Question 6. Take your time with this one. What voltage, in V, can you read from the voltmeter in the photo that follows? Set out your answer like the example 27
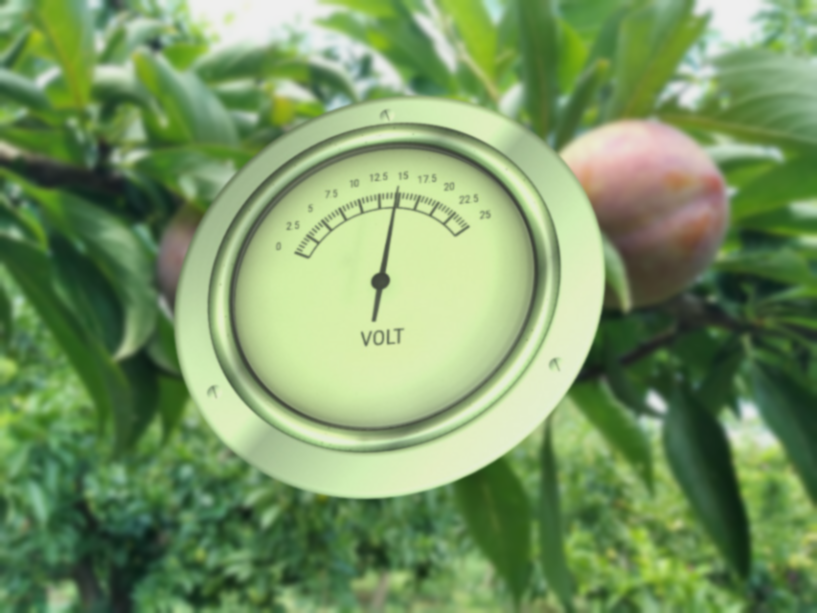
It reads 15
